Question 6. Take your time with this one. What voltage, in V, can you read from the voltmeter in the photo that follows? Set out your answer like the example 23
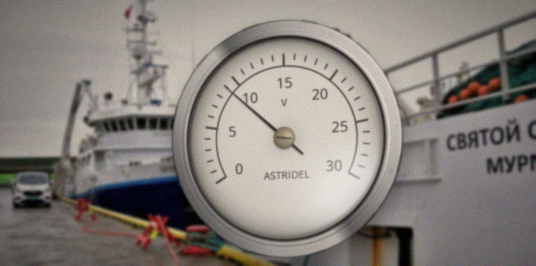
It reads 9
